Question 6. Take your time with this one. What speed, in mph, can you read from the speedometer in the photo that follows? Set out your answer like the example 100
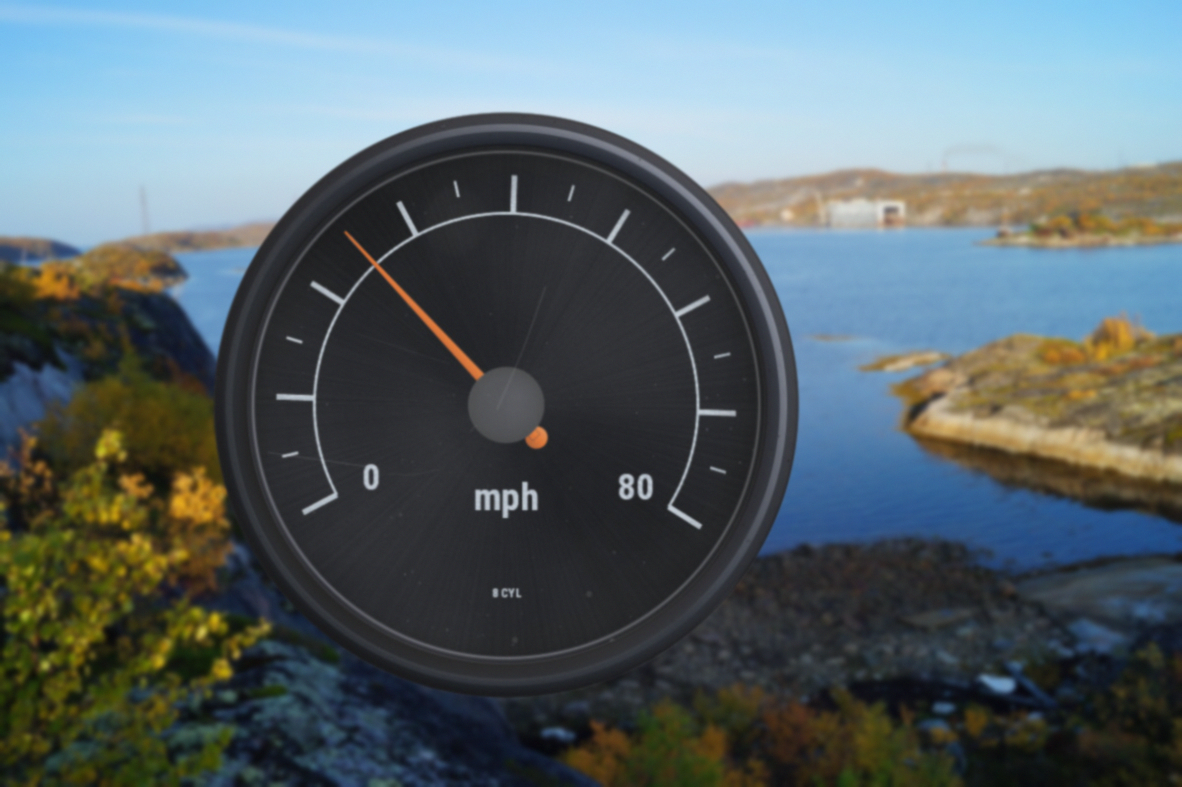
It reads 25
